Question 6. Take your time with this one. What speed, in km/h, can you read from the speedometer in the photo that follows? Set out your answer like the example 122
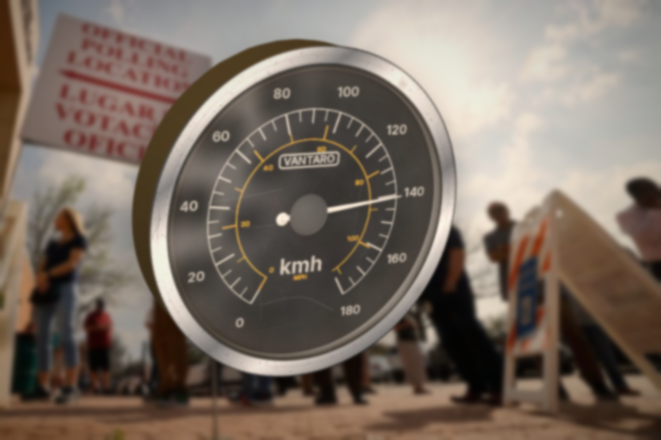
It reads 140
